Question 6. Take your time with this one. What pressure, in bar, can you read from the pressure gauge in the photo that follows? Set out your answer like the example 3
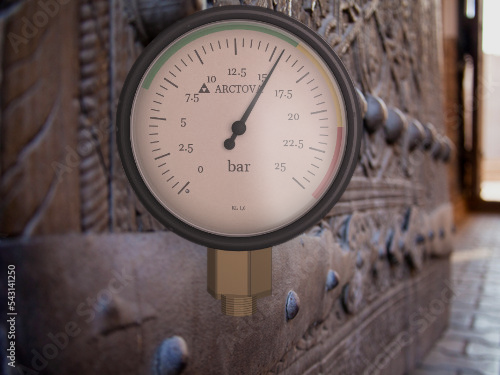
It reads 15.5
